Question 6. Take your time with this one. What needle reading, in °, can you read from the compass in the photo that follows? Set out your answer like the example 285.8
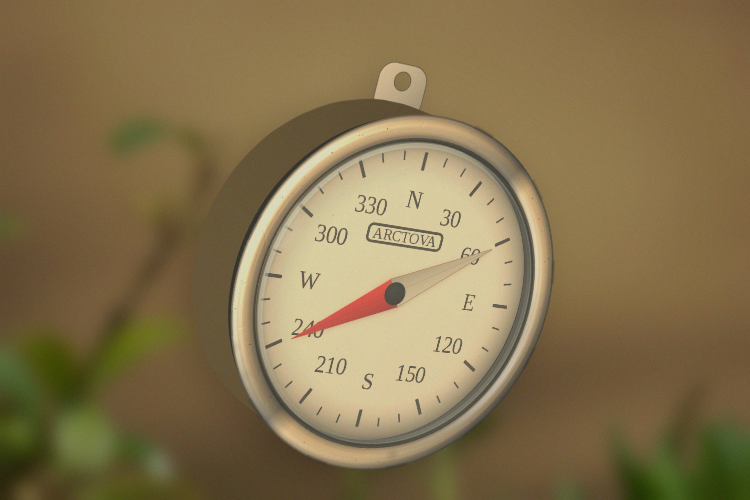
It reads 240
